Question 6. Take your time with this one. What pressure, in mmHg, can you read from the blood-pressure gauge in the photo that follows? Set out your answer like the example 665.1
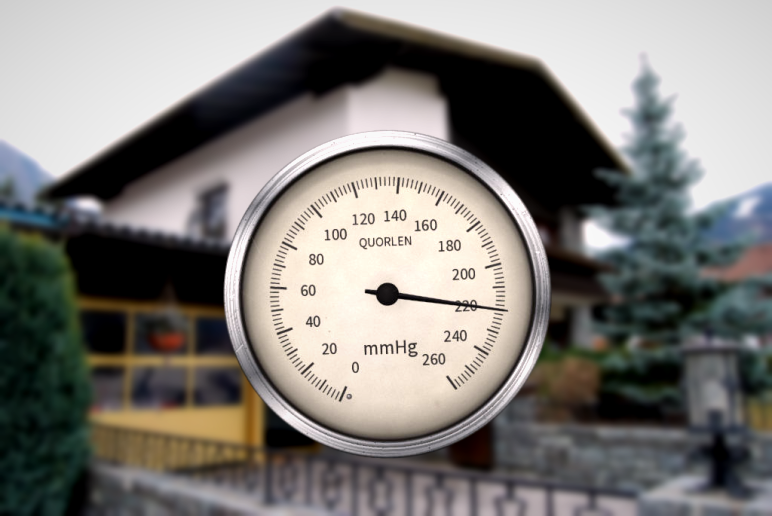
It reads 220
